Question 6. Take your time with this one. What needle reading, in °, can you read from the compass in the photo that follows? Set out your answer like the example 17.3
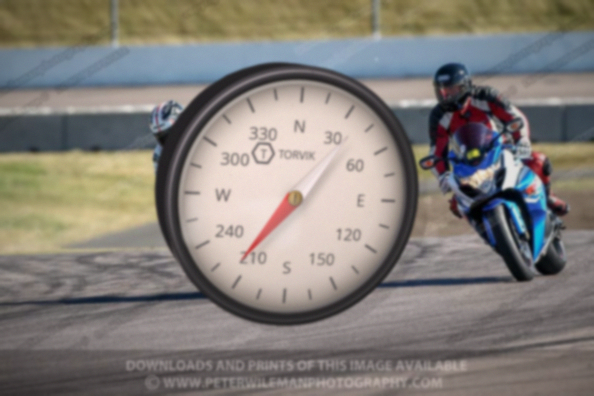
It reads 217.5
